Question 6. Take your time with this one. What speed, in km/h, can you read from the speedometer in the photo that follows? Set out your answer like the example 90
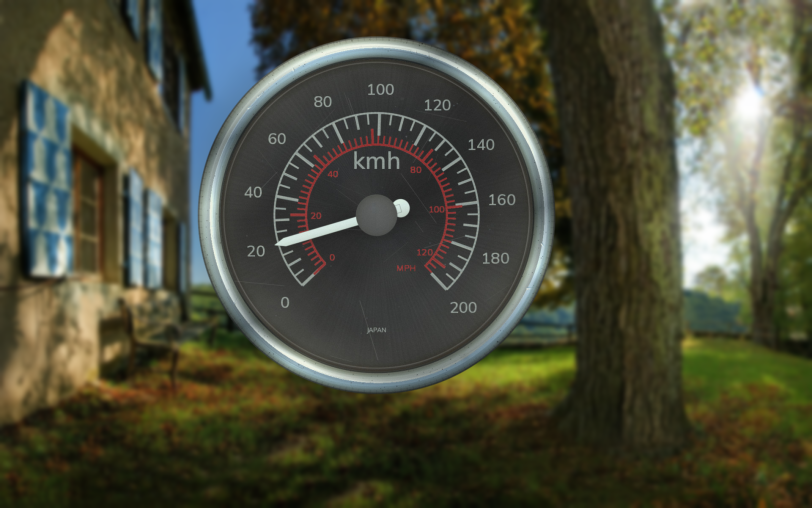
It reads 20
